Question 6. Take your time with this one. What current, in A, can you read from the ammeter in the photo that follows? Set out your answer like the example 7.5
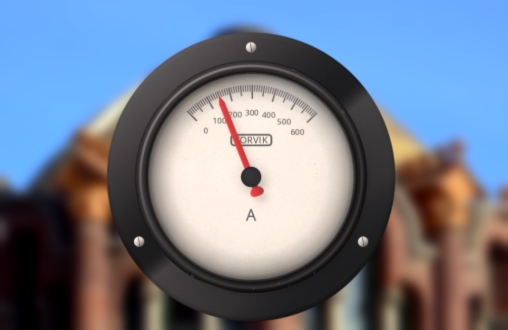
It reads 150
